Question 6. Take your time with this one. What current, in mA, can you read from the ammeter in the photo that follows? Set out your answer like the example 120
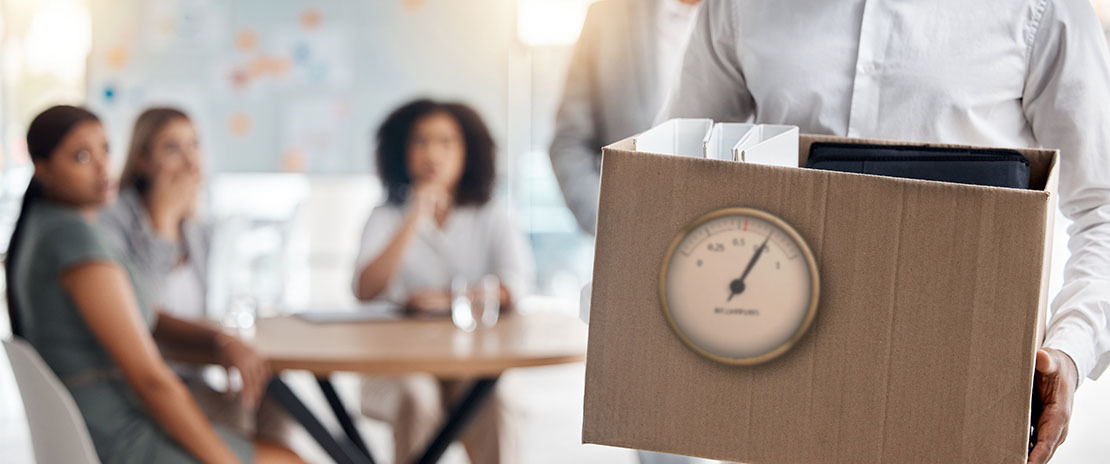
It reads 0.75
